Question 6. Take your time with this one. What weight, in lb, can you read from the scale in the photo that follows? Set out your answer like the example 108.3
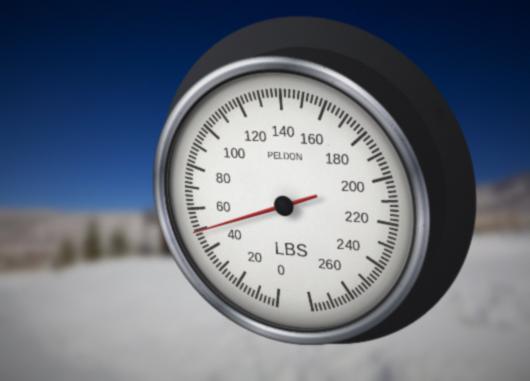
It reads 50
